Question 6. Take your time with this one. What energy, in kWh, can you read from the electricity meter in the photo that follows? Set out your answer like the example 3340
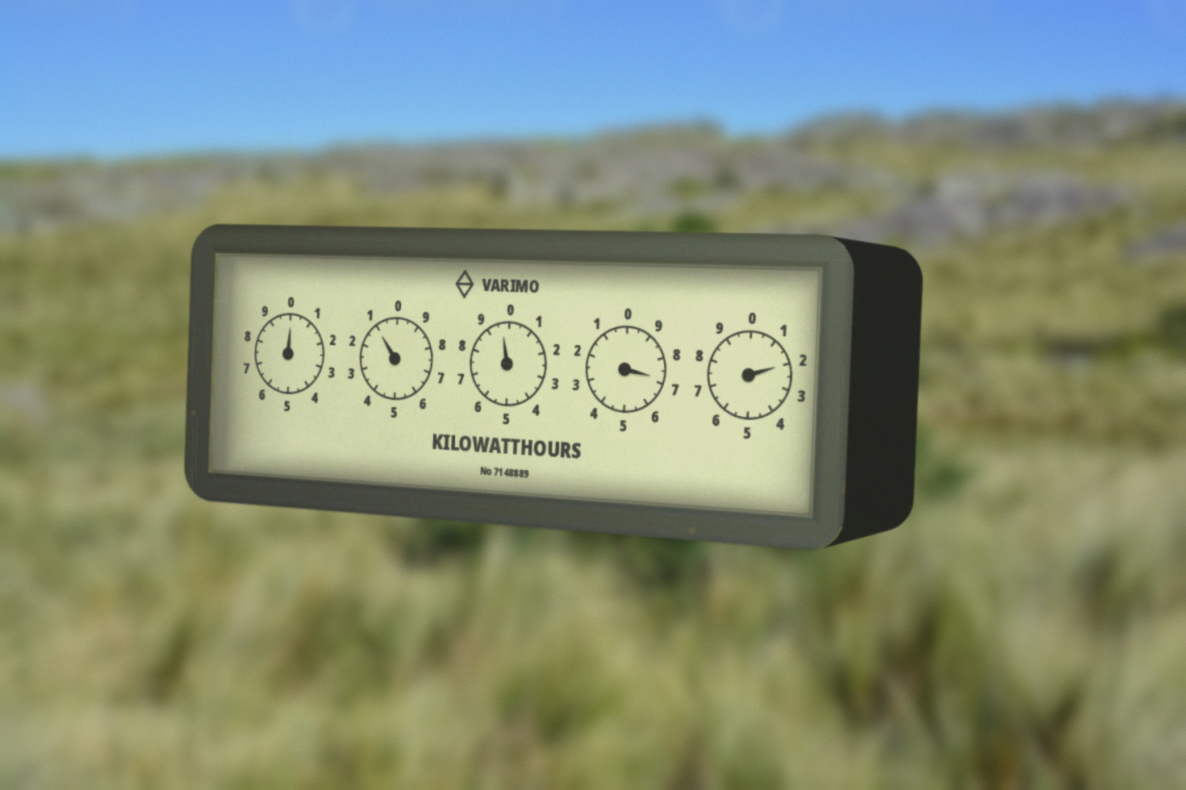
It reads 972
